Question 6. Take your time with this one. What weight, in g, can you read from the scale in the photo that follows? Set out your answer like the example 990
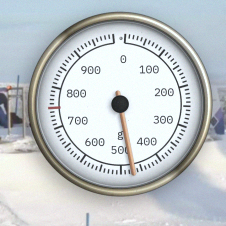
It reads 470
